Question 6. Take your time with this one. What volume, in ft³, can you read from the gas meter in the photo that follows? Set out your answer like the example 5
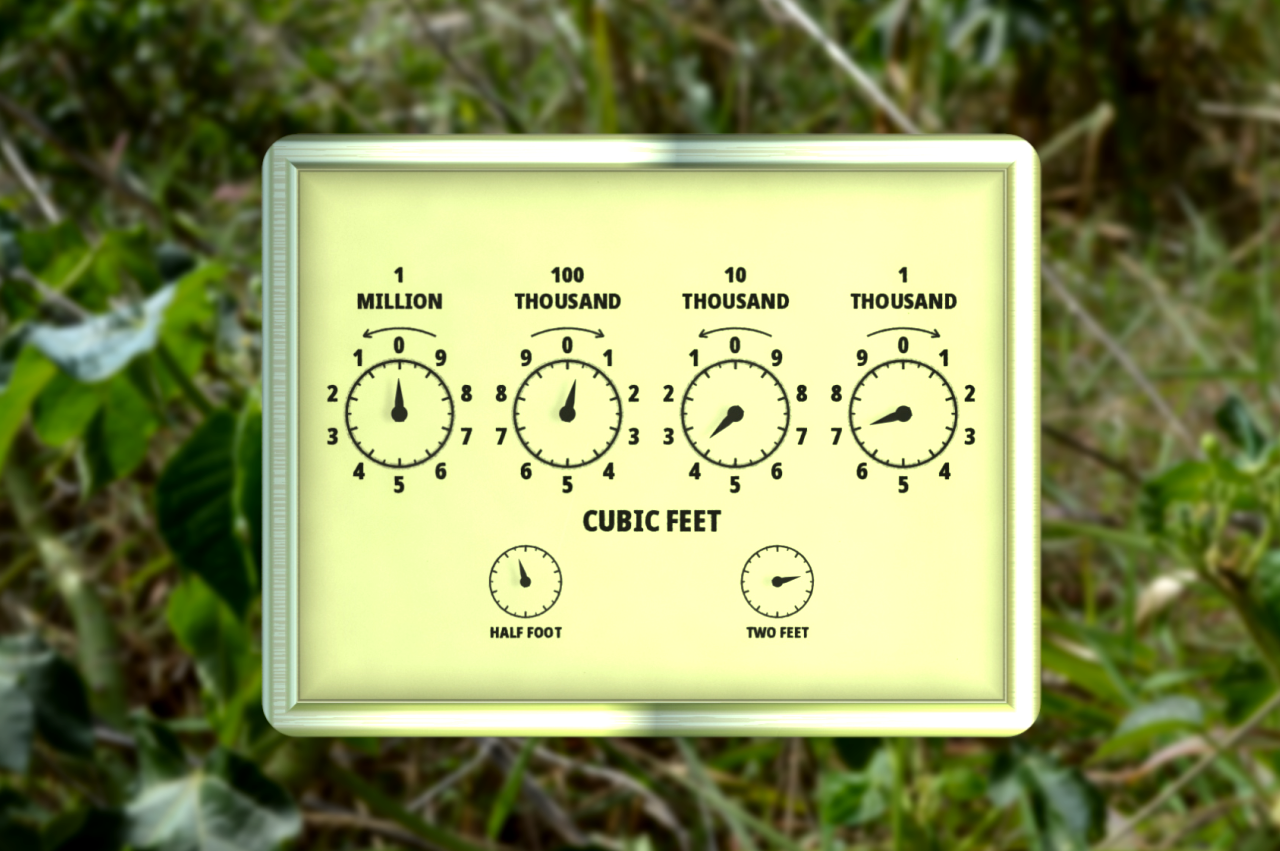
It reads 3700
